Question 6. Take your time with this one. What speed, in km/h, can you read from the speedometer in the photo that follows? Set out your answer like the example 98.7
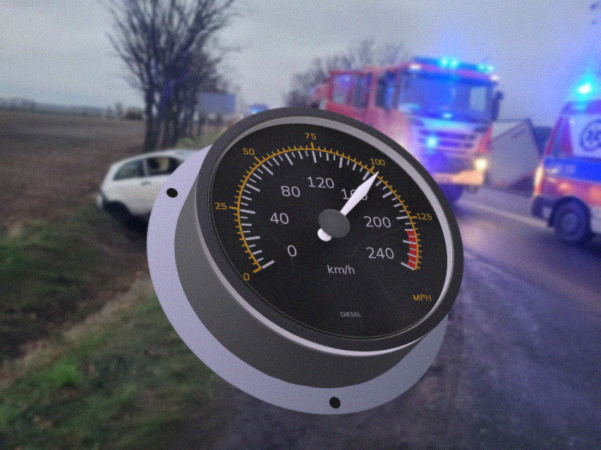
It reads 165
